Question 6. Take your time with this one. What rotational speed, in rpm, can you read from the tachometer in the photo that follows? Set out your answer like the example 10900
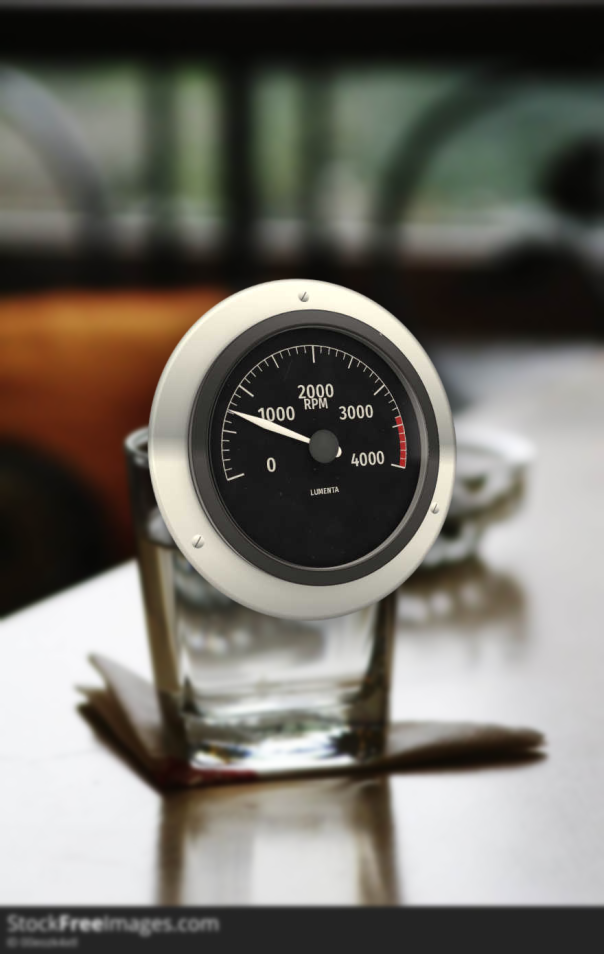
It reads 700
